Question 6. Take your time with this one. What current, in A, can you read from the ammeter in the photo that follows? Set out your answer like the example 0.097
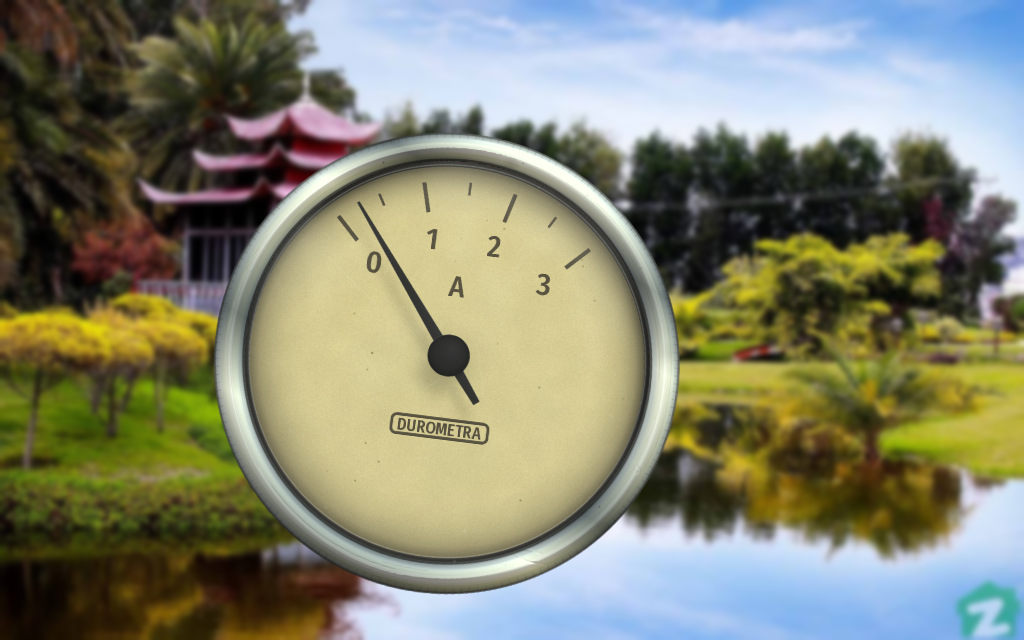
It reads 0.25
